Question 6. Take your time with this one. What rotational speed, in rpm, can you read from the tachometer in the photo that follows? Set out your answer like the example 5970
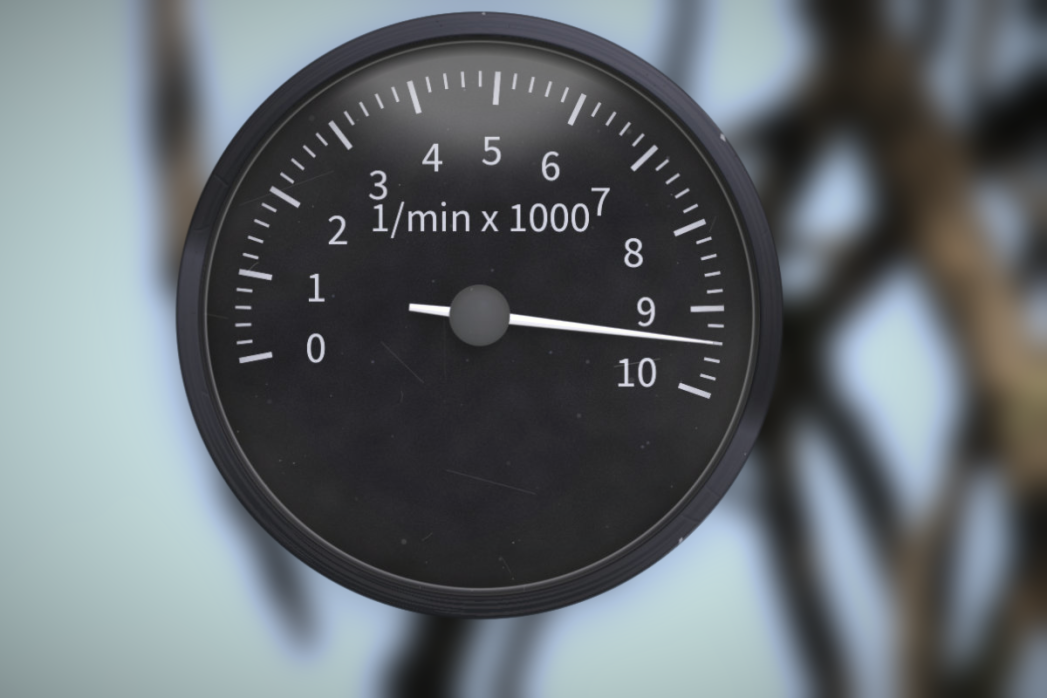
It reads 9400
